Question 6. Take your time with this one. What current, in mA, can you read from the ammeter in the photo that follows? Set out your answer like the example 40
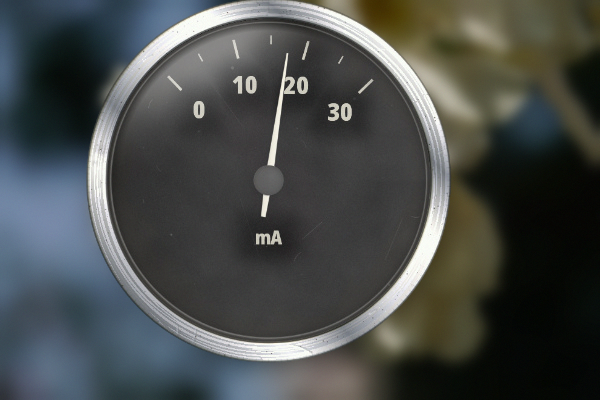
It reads 17.5
